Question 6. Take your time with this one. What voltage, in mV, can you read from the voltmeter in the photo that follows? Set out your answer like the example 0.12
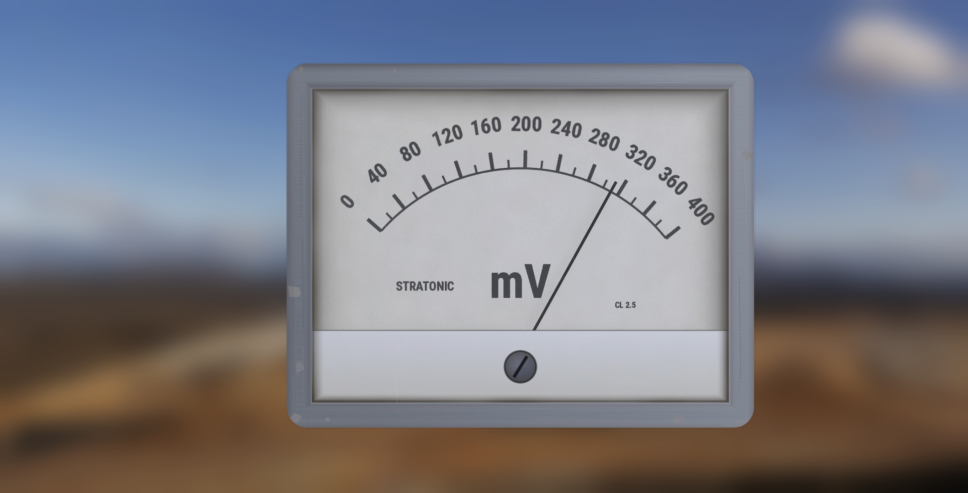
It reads 310
